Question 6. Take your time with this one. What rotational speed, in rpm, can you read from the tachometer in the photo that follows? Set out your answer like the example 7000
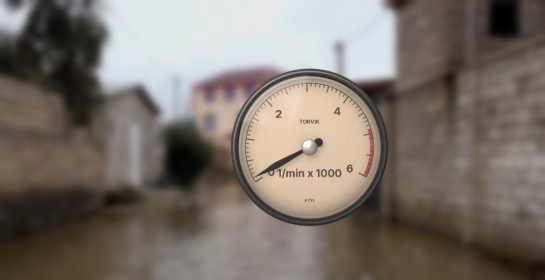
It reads 100
